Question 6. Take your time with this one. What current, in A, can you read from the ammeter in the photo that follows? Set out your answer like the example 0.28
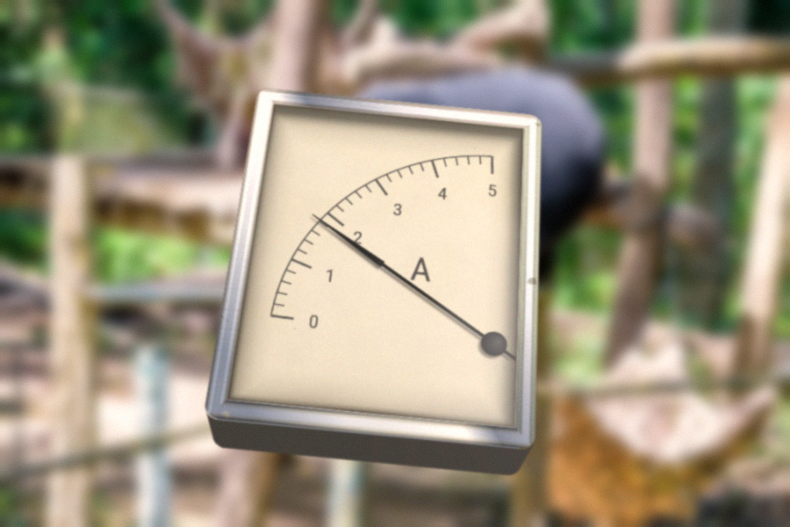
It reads 1.8
